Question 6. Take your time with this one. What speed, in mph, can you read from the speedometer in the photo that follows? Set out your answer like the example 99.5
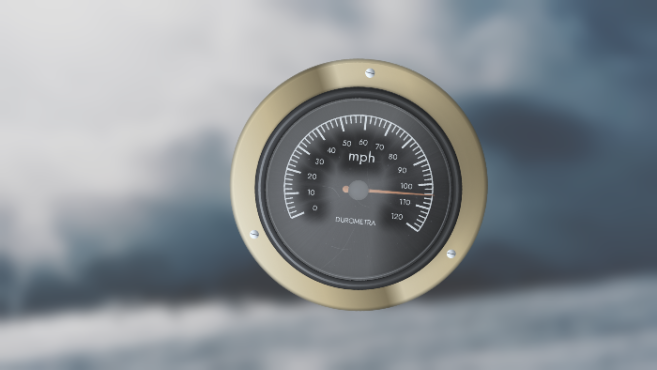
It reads 104
